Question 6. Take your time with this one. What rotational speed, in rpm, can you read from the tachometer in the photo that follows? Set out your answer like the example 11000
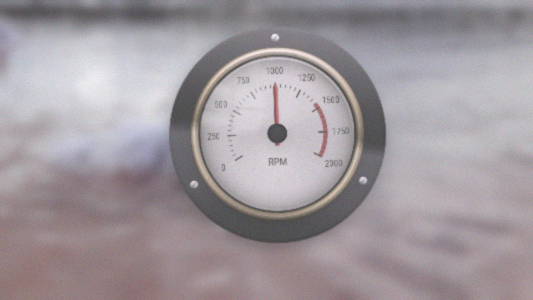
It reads 1000
